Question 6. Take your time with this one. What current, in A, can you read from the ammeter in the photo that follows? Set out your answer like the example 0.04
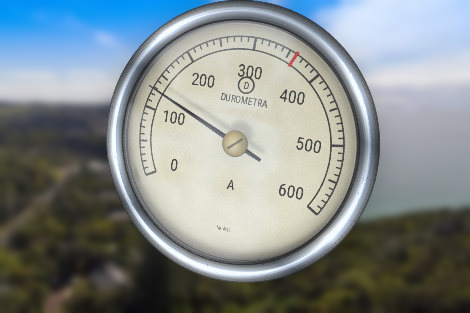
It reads 130
